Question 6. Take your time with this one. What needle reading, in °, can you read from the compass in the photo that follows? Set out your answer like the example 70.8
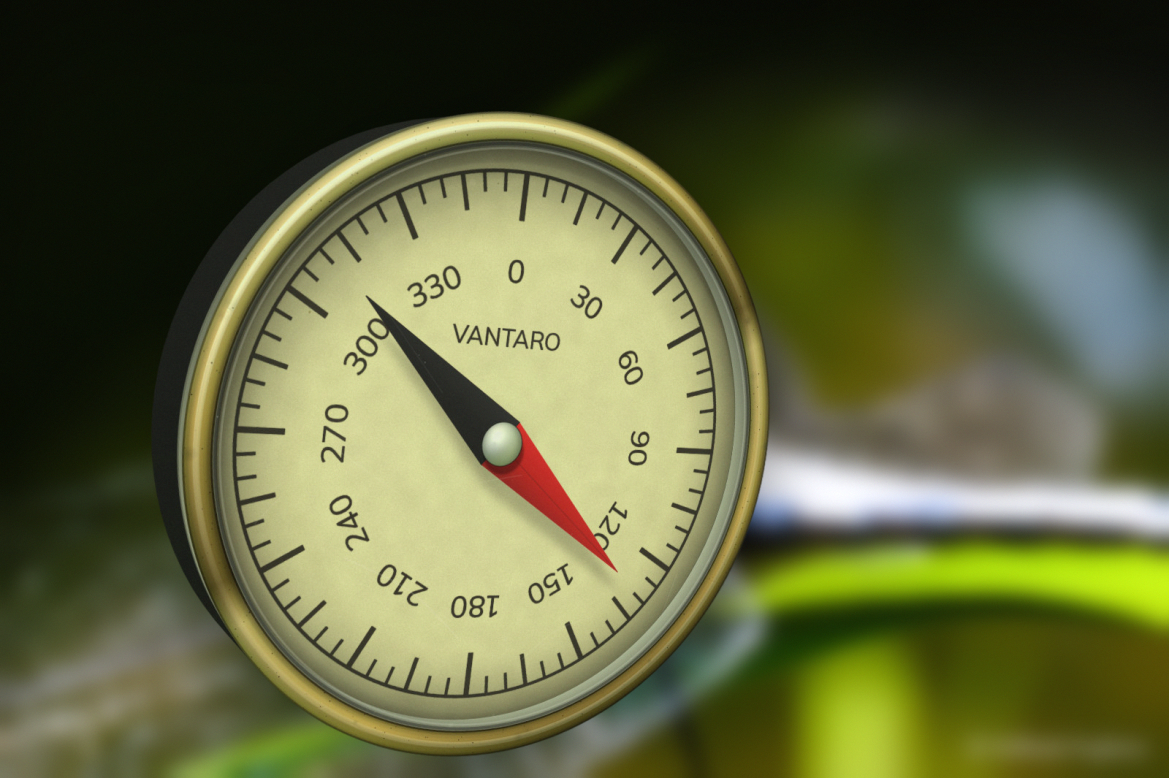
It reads 130
